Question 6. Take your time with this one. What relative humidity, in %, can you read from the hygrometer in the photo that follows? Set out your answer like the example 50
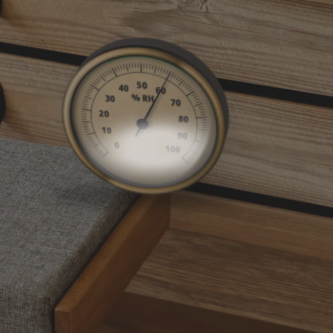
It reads 60
